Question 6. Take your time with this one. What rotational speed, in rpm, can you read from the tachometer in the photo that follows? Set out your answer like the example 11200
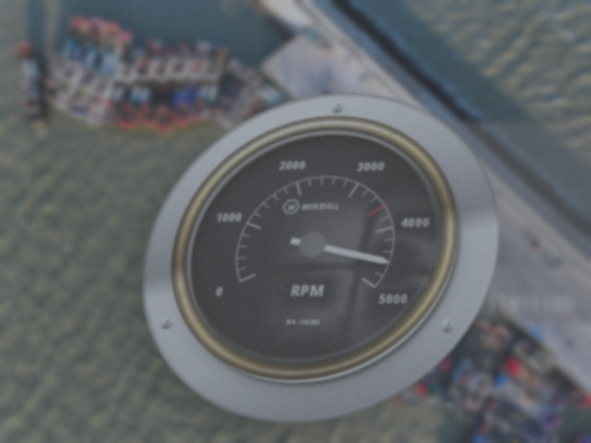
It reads 4600
